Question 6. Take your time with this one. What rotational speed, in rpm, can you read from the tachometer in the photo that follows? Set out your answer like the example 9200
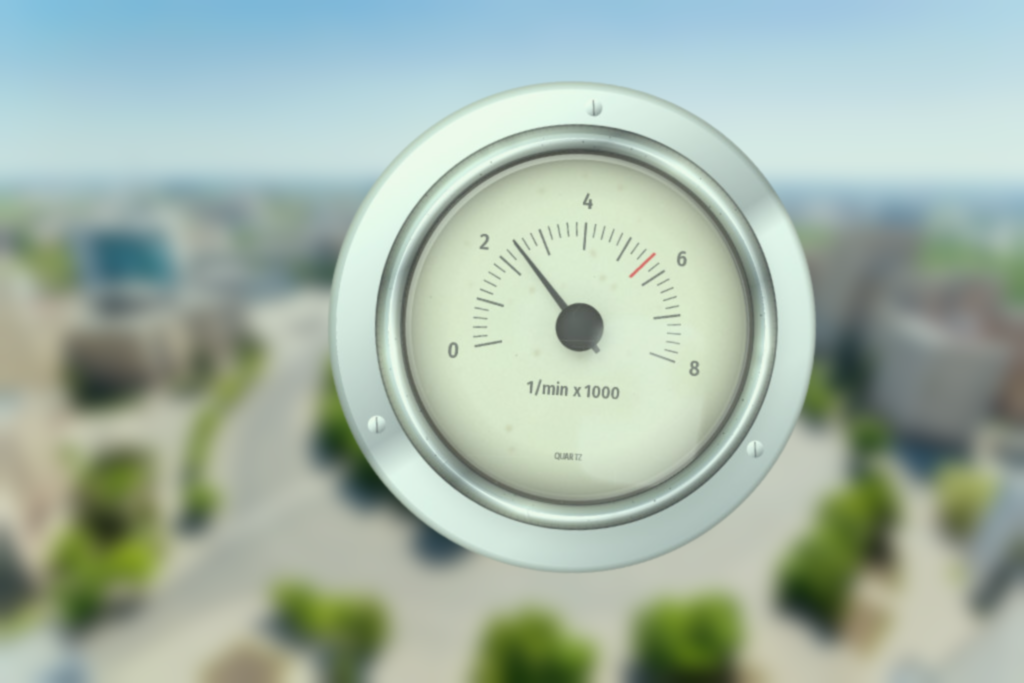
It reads 2400
